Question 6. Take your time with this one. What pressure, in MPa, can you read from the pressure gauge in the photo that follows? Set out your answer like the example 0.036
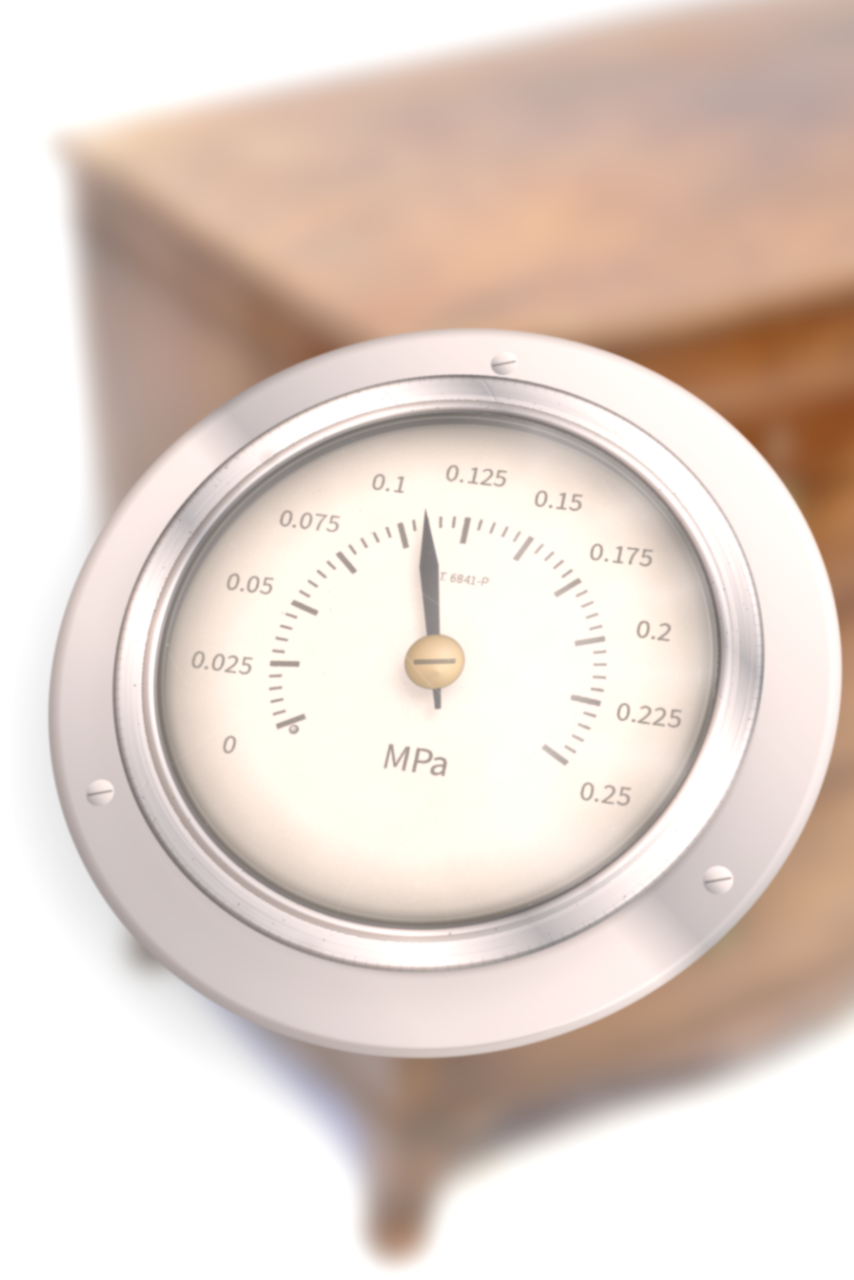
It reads 0.11
